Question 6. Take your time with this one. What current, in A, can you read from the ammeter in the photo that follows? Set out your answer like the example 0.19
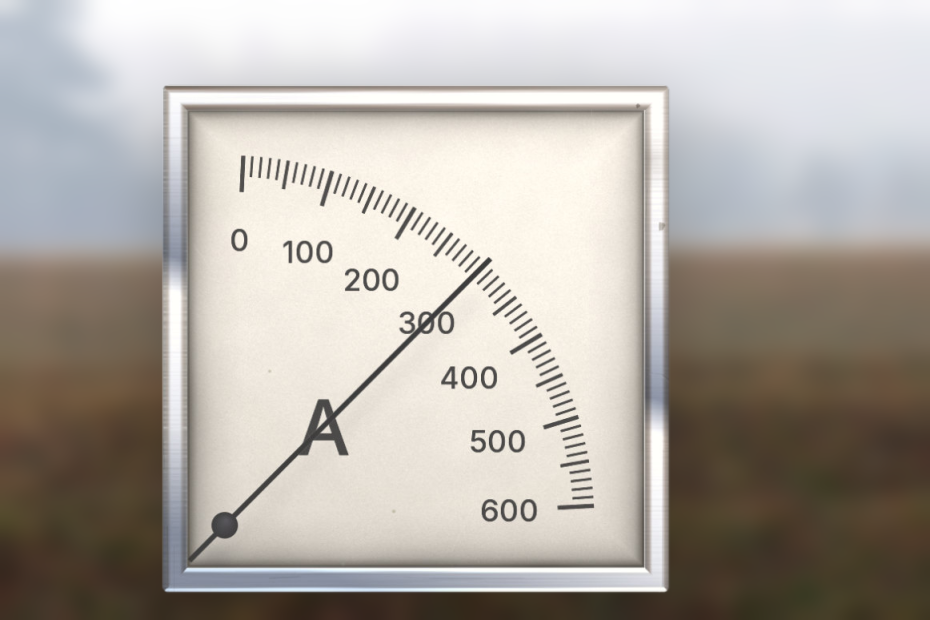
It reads 300
